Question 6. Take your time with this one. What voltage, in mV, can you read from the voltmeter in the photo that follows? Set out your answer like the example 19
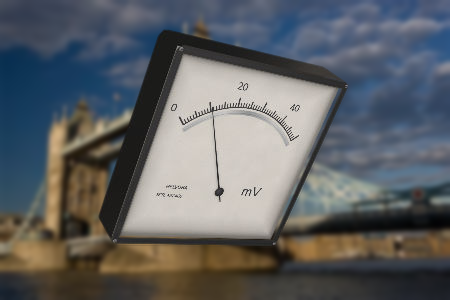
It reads 10
